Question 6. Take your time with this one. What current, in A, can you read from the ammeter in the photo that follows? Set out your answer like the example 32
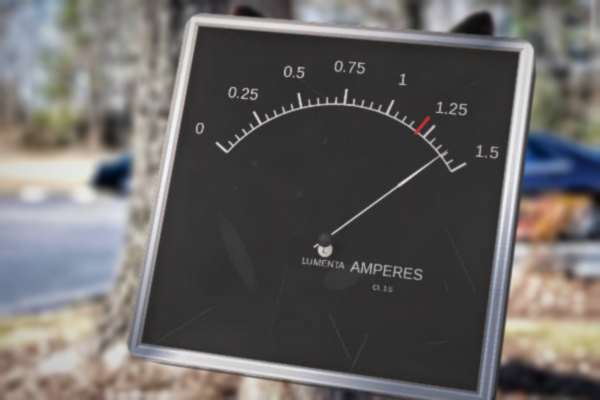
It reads 1.4
